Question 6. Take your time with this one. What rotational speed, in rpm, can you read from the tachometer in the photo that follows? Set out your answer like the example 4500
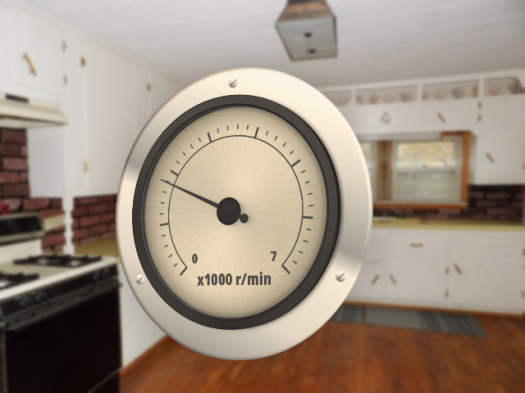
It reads 1800
